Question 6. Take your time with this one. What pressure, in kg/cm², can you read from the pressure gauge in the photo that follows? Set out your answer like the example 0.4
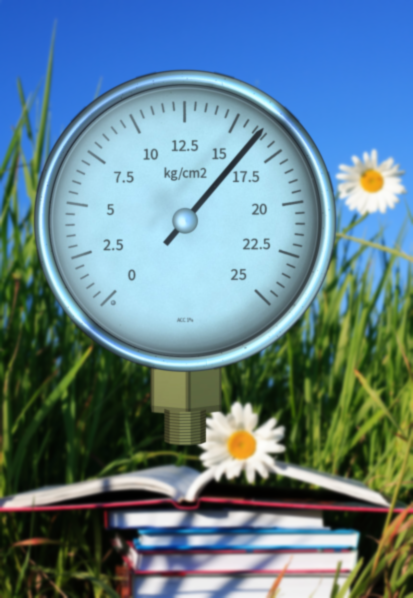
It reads 16.25
